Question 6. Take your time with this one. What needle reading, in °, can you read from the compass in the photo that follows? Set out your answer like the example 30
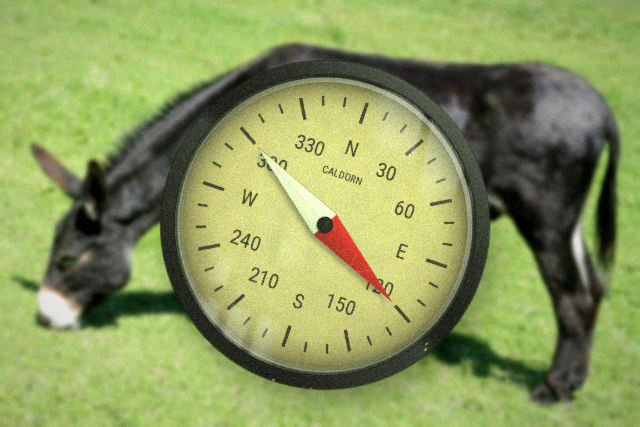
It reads 120
